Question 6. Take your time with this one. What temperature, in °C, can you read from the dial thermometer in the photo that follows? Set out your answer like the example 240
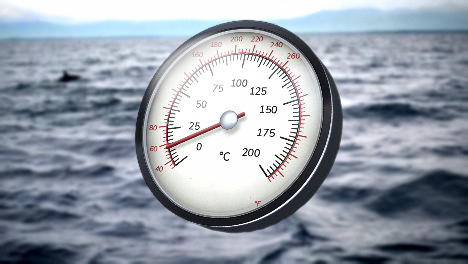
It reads 12.5
